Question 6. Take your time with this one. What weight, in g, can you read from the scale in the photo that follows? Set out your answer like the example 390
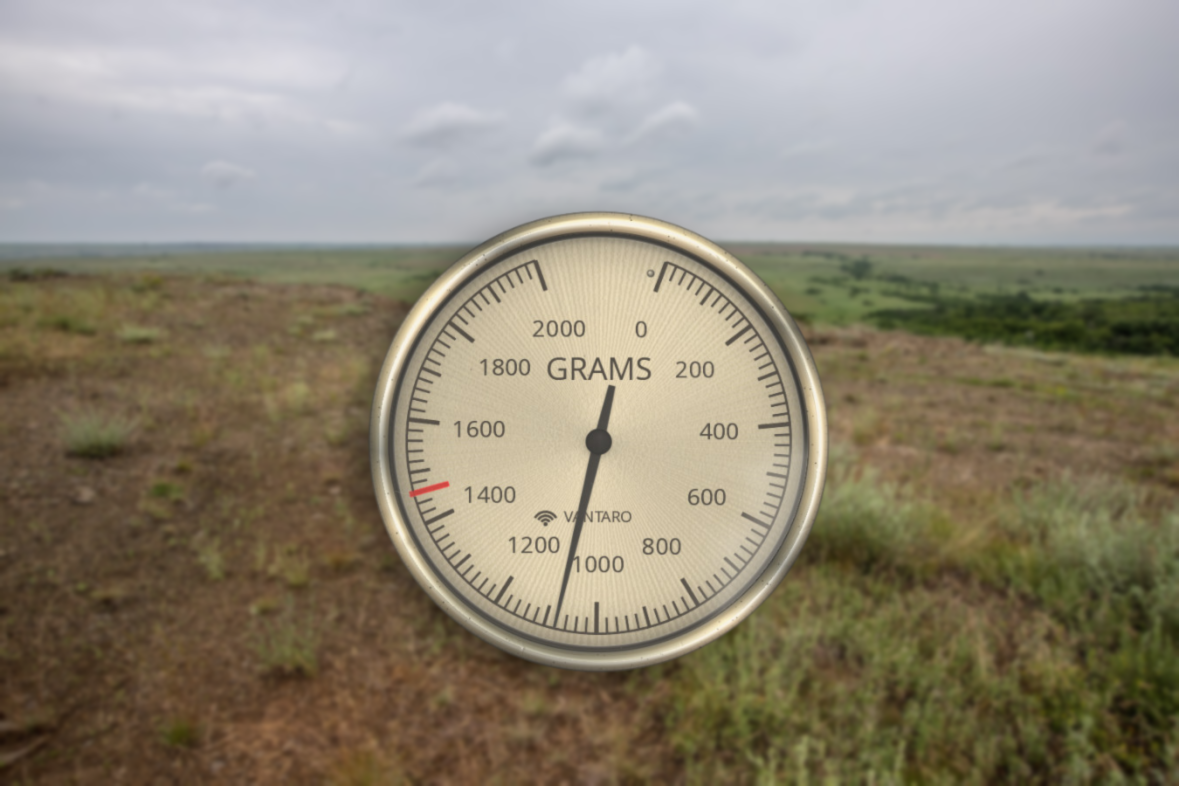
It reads 1080
